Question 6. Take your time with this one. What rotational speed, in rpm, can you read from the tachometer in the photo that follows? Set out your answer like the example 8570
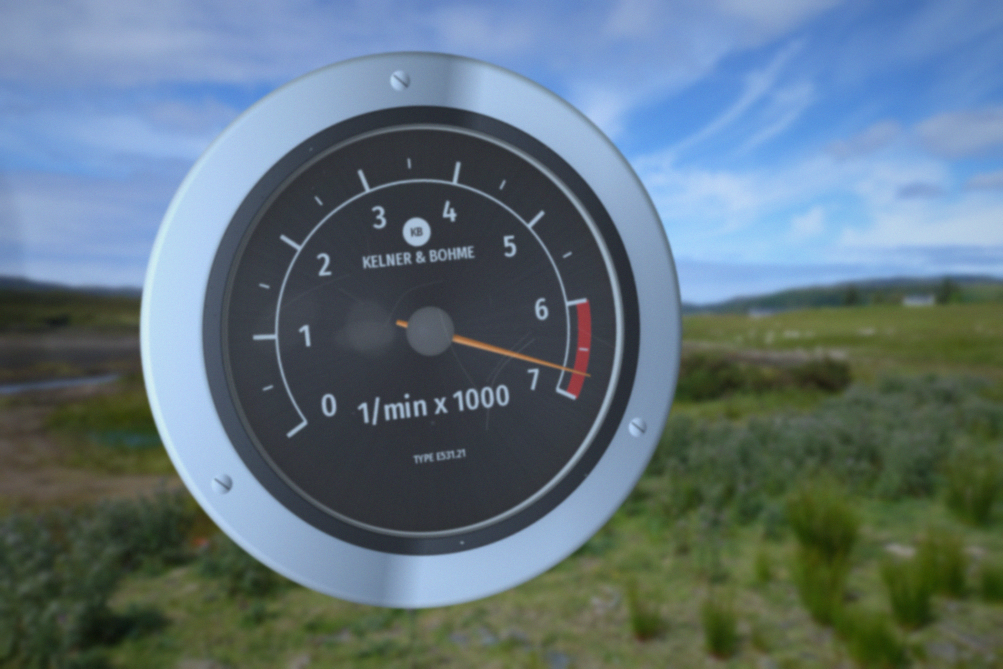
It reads 6750
